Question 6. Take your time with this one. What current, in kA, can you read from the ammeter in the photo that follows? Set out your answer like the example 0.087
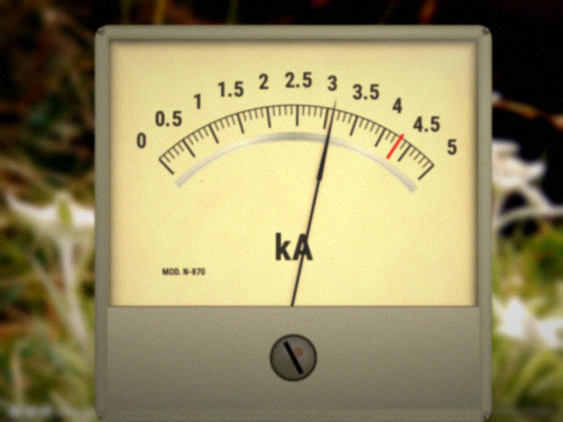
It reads 3.1
